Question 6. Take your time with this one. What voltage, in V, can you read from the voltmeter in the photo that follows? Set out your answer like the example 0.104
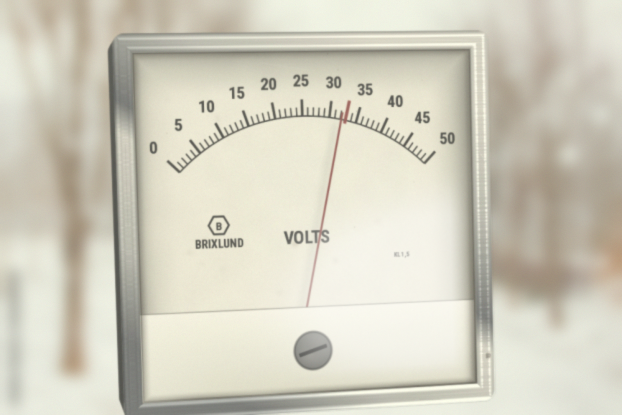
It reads 32
